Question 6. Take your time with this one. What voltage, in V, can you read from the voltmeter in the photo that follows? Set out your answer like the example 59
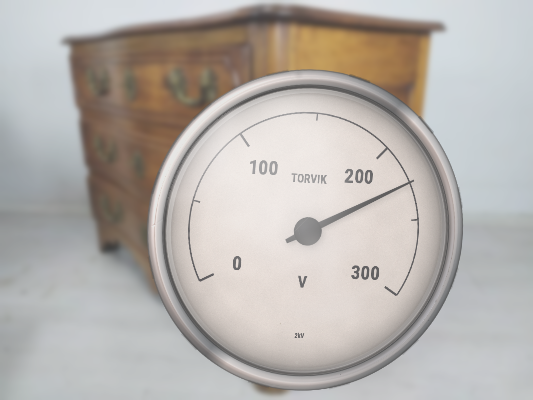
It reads 225
